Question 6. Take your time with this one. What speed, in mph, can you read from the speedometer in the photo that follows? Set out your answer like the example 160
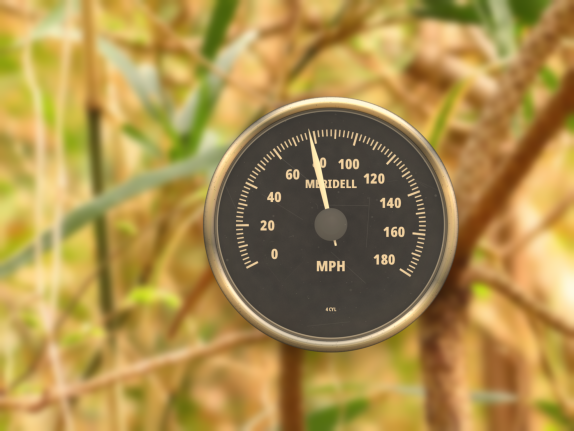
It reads 78
